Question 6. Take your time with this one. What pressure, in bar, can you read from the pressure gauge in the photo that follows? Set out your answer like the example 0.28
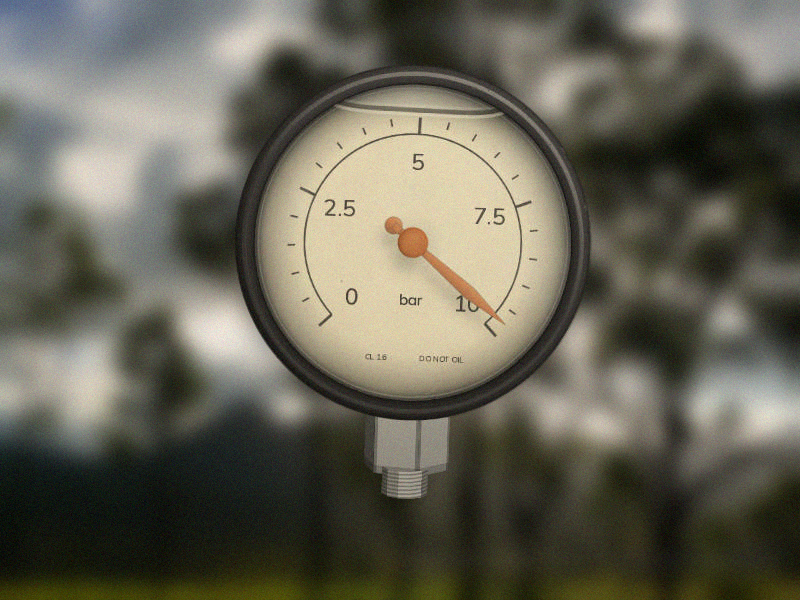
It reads 9.75
